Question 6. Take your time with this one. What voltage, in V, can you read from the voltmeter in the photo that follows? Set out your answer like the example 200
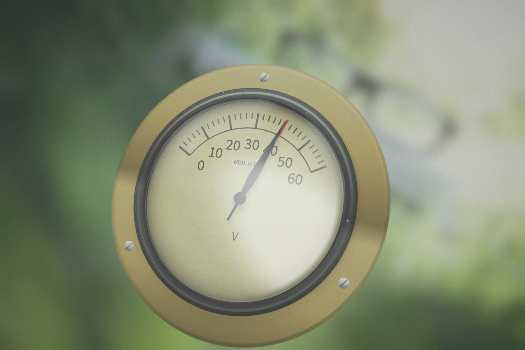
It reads 40
